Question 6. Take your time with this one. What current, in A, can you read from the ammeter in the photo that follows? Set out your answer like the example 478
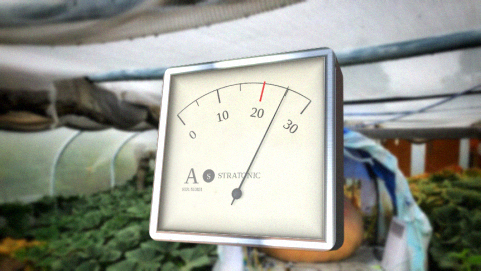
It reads 25
